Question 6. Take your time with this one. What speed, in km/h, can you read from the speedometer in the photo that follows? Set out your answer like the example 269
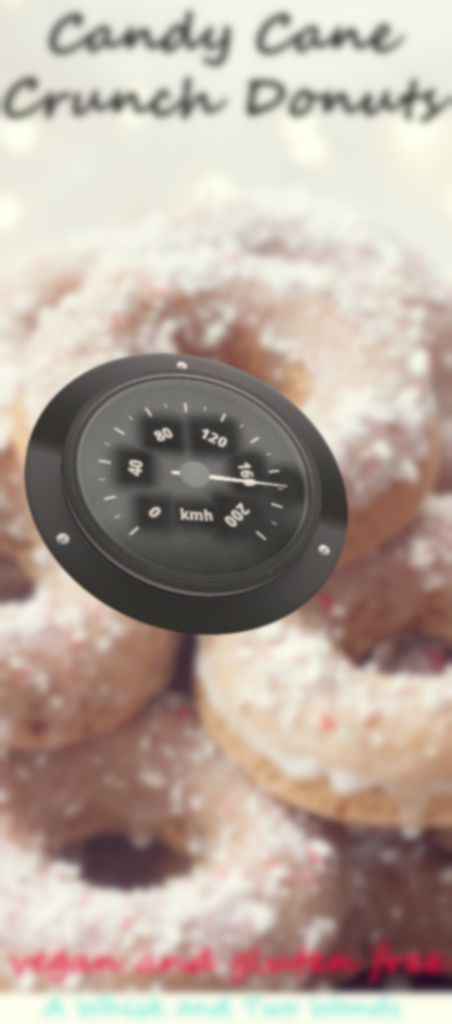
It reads 170
